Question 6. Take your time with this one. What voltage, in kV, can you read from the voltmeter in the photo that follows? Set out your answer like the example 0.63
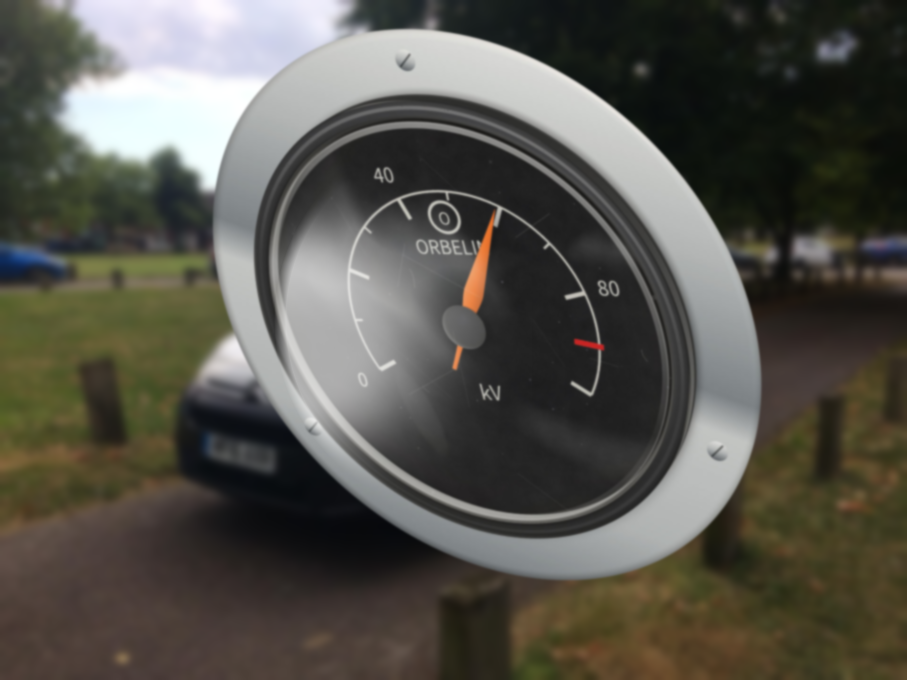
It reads 60
